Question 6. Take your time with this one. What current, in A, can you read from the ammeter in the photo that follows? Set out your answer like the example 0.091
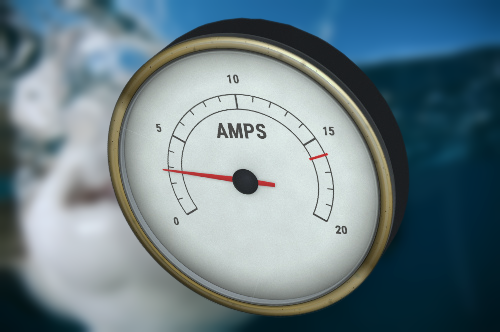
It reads 3
